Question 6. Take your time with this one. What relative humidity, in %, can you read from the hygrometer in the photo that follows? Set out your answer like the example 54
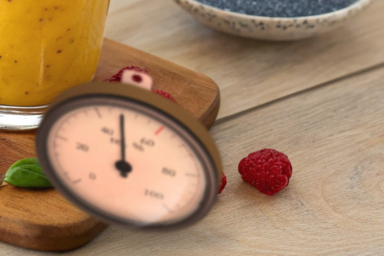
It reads 48
